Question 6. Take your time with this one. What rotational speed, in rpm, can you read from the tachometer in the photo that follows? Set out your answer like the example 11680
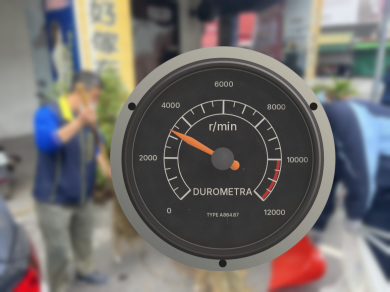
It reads 3250
